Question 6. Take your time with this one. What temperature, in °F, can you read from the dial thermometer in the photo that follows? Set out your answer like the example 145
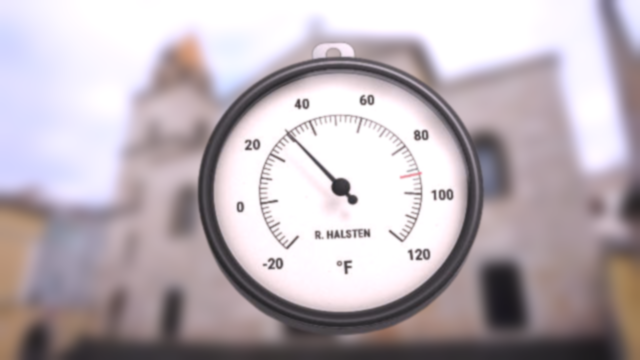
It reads 30
